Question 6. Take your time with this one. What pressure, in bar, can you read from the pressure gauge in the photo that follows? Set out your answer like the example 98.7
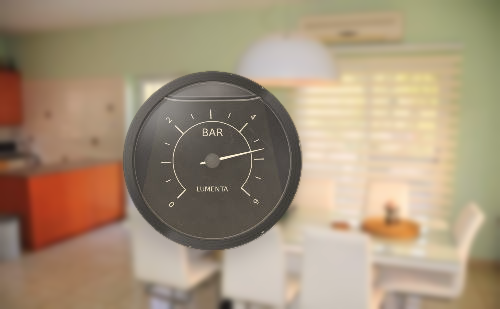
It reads 4.75
